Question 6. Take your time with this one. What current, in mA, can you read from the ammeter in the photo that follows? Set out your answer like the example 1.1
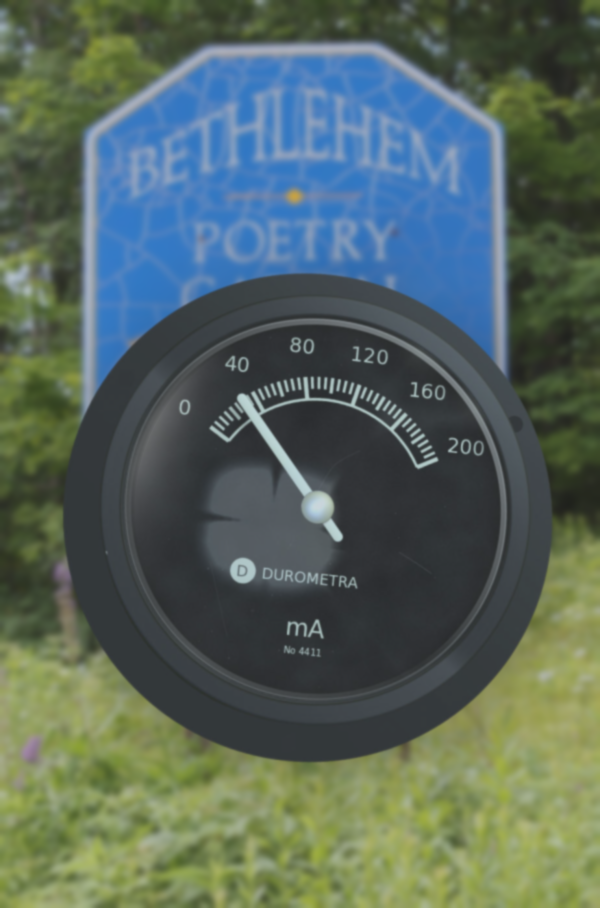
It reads 30
